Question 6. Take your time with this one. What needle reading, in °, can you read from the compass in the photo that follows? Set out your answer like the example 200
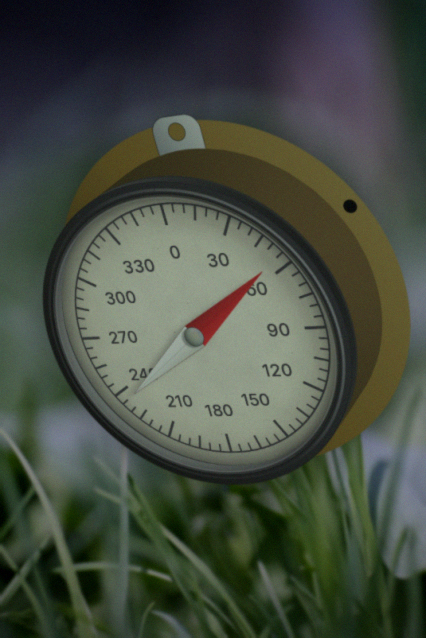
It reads 55
